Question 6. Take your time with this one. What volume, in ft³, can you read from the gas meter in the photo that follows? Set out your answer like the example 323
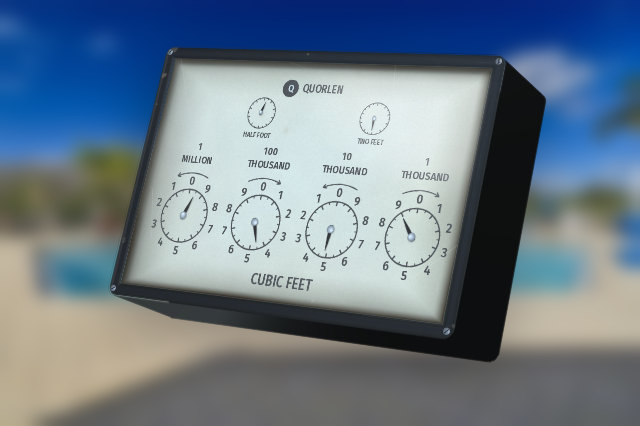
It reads 944900
